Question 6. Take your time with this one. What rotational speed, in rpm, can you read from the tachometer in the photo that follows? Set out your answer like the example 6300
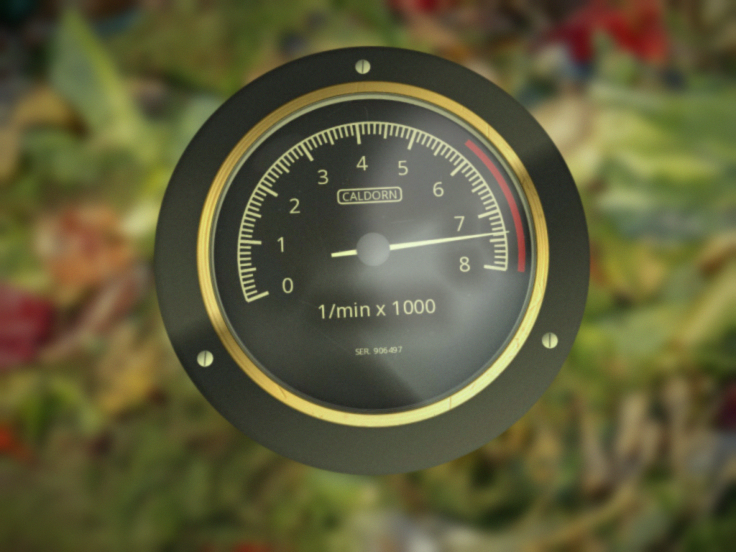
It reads 7400
